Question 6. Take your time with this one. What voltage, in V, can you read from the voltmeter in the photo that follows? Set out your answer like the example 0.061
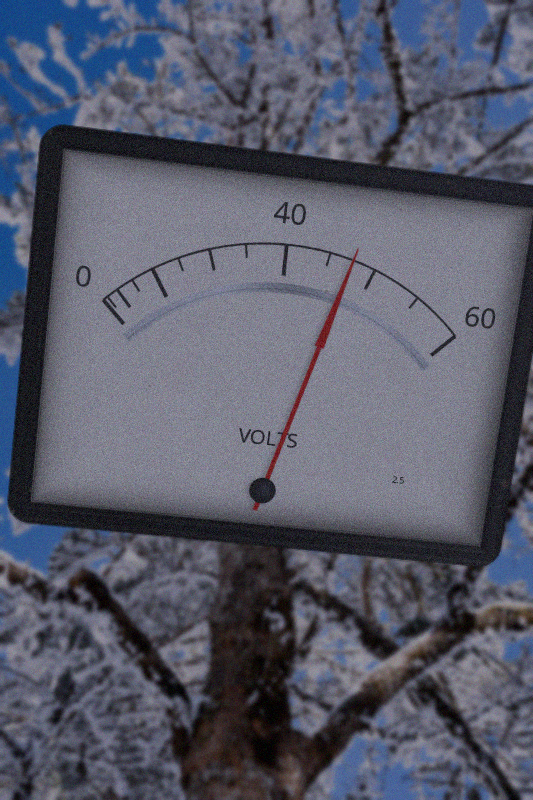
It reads 47.5
